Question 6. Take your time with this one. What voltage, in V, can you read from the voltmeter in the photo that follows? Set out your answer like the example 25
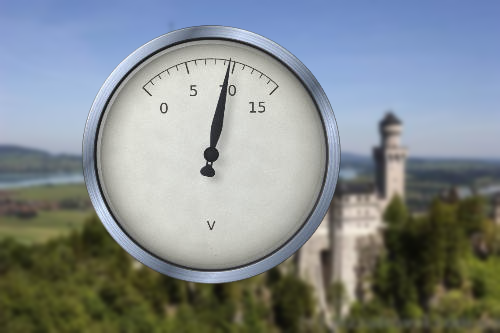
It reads 9.5
